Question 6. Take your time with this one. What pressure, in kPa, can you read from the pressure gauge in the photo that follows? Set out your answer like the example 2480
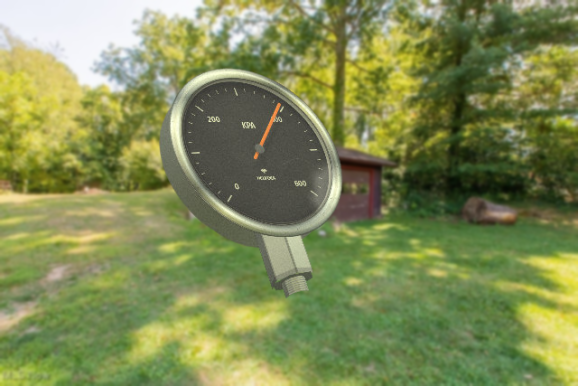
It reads 390
